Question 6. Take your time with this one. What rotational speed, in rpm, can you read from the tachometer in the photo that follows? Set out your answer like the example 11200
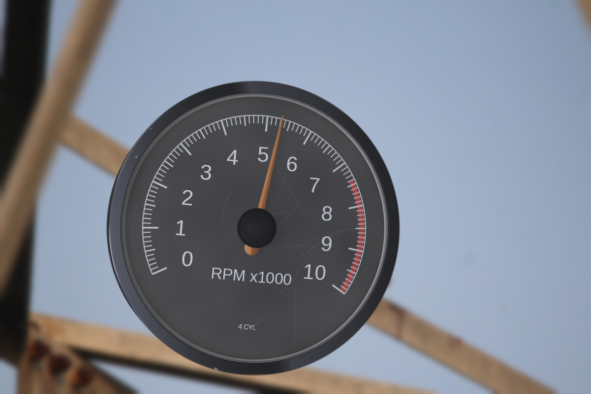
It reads 5300
